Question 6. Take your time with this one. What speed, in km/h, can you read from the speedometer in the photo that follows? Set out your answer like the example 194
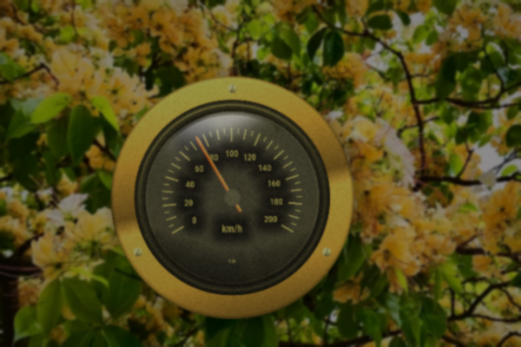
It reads 75
